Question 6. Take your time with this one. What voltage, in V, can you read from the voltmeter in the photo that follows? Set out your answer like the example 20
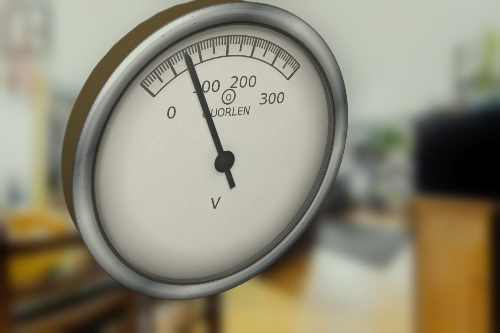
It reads 75
